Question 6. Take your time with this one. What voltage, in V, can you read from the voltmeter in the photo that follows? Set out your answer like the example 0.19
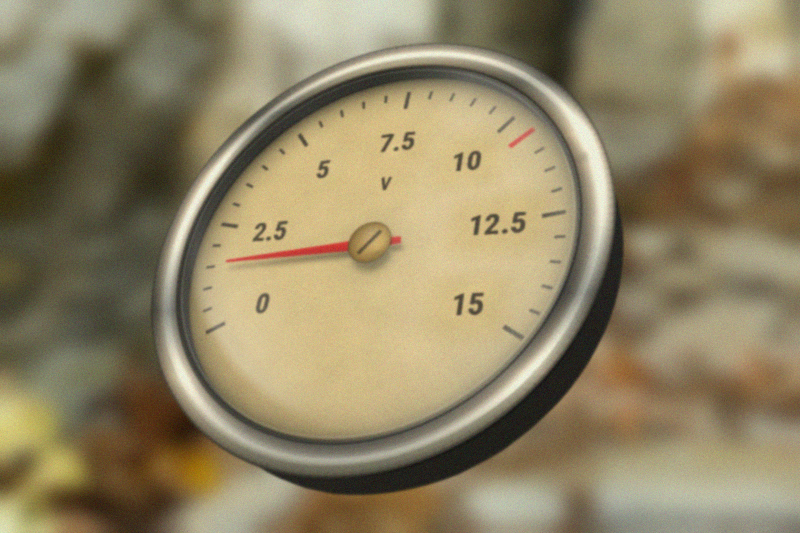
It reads 1.5
